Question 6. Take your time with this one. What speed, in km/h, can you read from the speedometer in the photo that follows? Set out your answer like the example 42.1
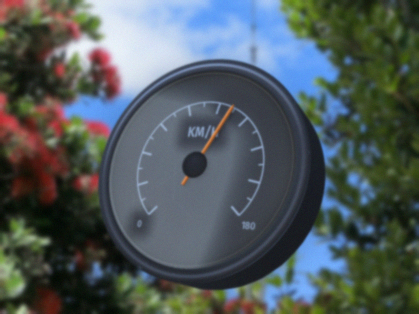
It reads 110
